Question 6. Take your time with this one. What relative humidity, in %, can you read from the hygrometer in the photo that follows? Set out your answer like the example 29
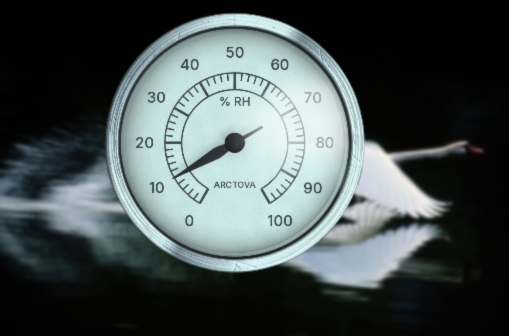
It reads 10
